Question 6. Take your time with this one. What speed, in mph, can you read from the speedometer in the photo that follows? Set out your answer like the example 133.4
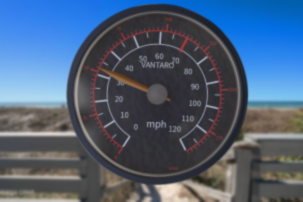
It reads 32.5
